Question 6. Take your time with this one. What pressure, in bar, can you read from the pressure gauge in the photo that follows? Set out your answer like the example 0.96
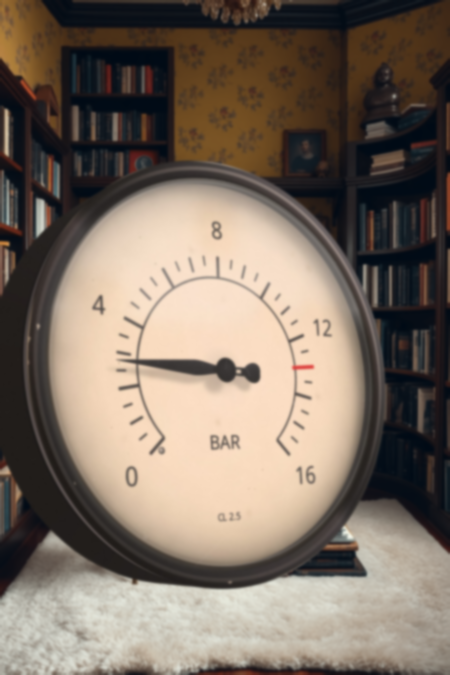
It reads 2.75
